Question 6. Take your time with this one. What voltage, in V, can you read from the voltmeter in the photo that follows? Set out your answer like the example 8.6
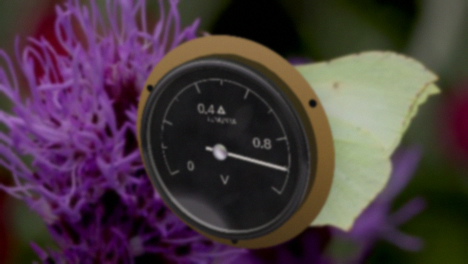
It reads 0.9
